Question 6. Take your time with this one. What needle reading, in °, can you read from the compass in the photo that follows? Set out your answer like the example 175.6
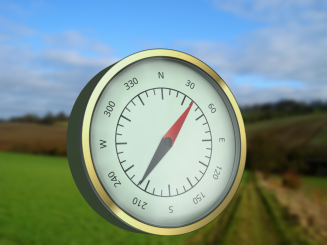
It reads 40
